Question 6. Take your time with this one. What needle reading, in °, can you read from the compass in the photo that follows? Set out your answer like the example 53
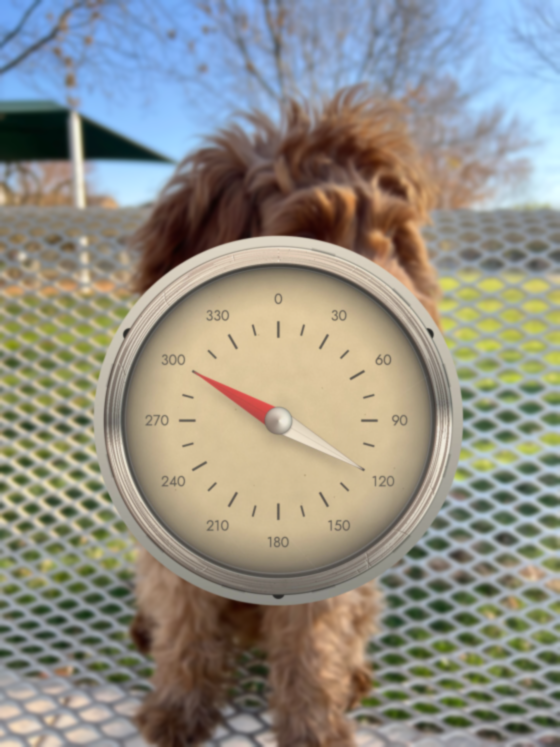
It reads 300
